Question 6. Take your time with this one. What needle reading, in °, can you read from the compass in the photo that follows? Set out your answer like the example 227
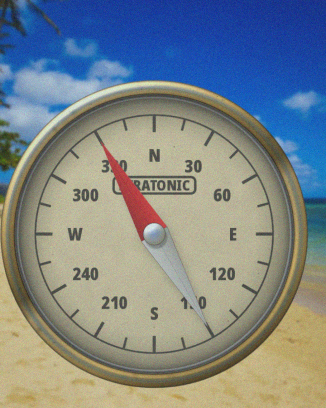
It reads 330
